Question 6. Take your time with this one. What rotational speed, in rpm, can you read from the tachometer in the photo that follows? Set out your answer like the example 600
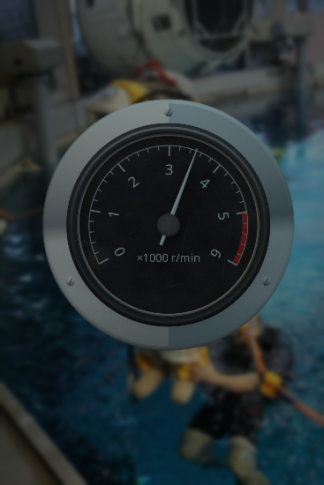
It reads 3500
